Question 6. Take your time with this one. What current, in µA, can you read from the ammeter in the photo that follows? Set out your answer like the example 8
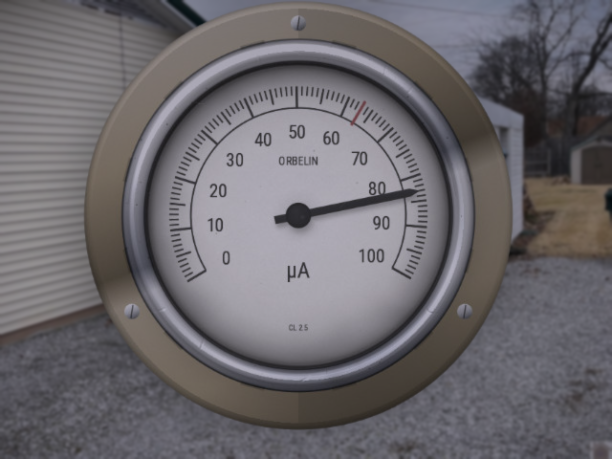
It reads 83
